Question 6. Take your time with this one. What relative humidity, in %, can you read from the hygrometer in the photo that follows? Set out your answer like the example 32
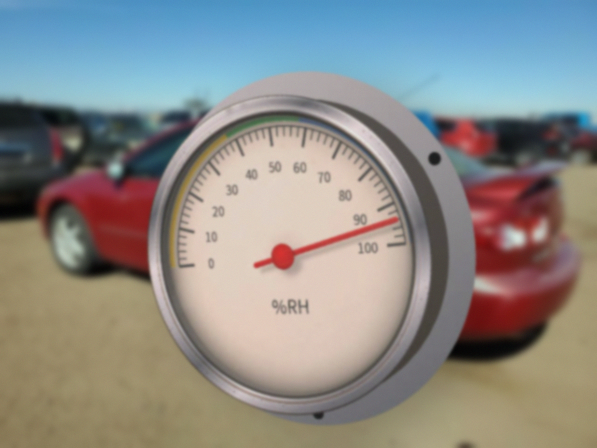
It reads 94
